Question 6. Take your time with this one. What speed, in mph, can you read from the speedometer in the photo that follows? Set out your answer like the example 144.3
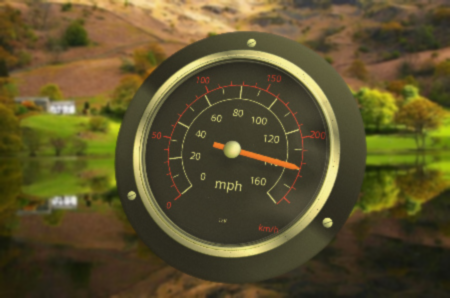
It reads 140
